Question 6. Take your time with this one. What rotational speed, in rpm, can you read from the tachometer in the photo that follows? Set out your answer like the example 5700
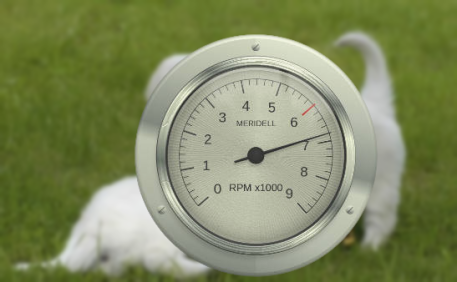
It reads 6800
